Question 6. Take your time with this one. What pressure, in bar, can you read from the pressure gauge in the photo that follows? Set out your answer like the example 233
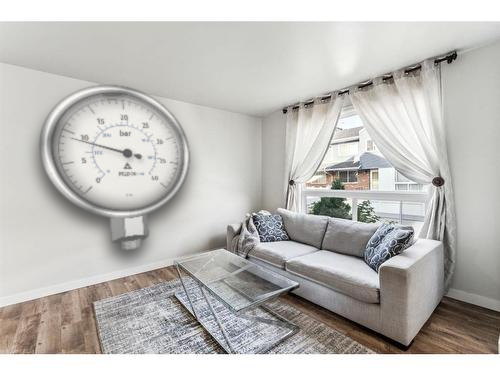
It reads 9
